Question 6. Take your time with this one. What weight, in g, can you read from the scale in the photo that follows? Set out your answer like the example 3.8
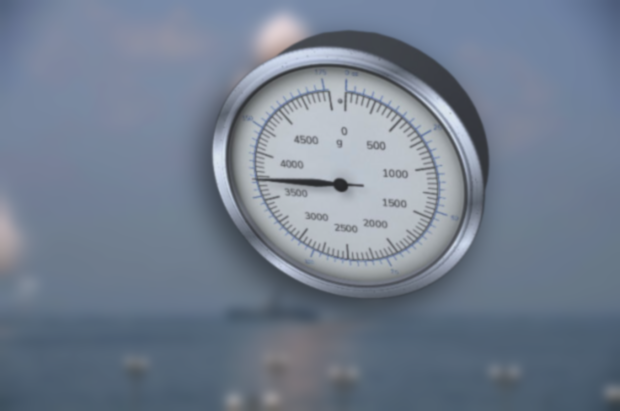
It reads 3750
